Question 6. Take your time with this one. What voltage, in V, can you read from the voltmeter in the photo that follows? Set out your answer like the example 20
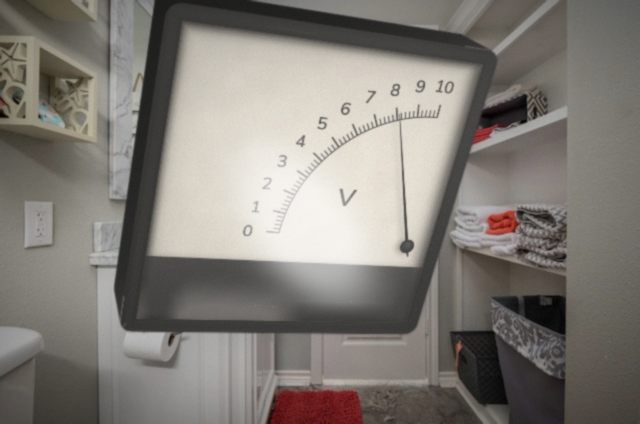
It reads 8
